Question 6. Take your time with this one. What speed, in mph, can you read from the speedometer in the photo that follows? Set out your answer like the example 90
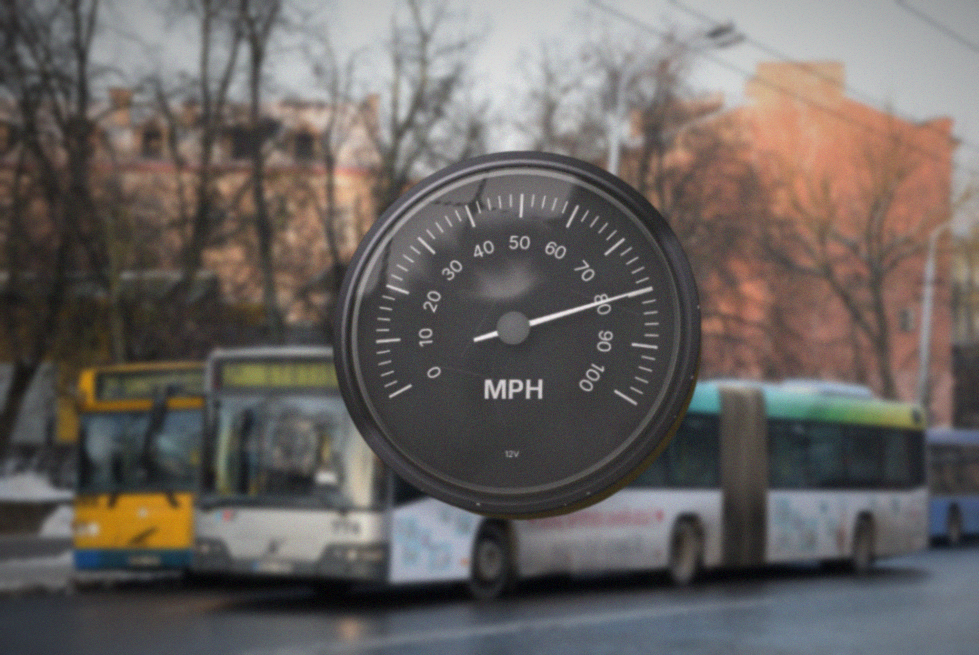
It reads 80
